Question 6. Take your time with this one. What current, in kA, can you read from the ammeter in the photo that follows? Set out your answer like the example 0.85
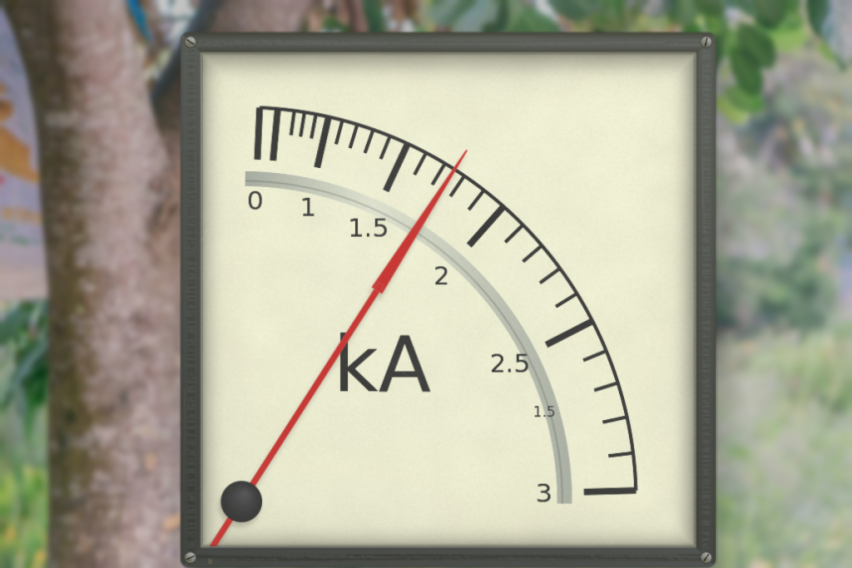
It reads 1.75
